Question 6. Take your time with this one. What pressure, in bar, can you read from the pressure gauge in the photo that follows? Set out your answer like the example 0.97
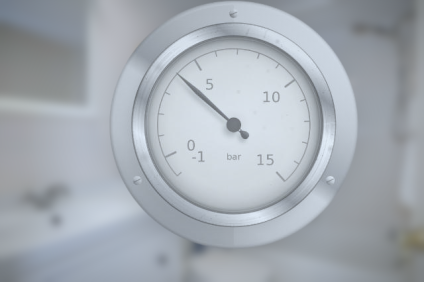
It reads 4
